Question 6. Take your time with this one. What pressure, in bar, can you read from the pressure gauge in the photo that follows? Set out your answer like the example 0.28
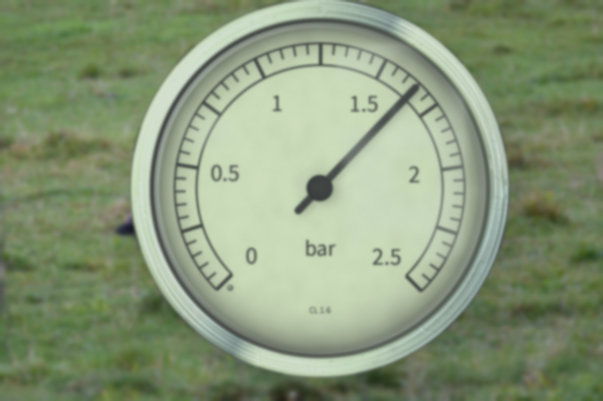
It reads 1.65
